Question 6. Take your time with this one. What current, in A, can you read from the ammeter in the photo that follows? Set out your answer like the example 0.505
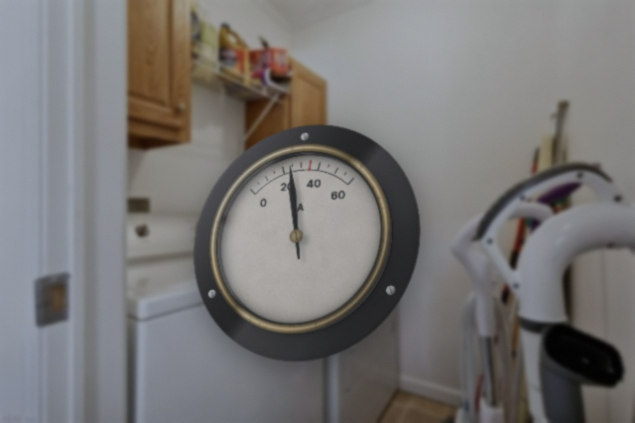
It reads 25
